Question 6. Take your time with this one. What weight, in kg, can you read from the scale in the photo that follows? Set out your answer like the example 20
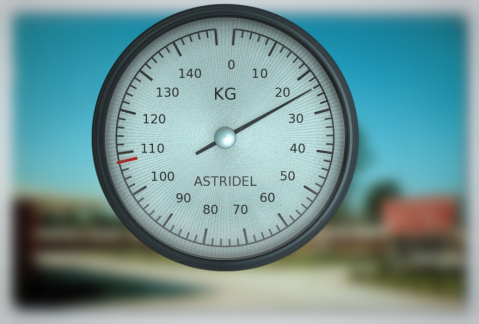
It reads 24
